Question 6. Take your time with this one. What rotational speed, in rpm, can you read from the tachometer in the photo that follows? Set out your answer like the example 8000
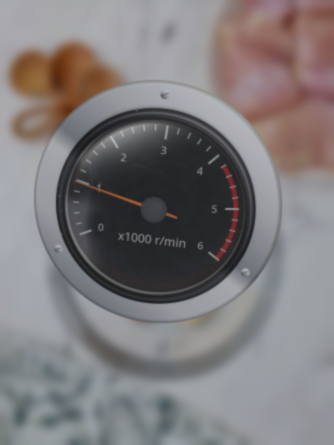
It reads 1000
